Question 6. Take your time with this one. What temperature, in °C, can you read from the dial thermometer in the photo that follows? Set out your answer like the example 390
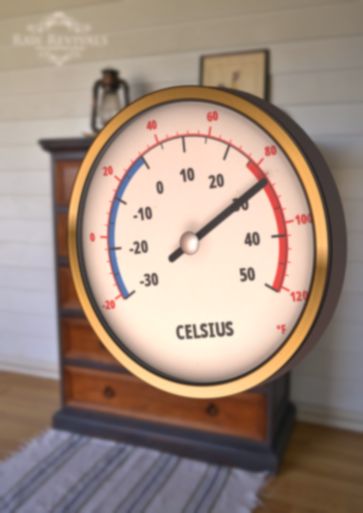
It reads 30
